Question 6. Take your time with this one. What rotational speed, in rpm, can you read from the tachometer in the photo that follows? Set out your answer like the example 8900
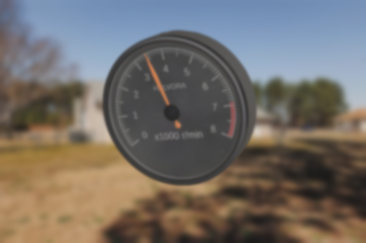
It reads 3500
